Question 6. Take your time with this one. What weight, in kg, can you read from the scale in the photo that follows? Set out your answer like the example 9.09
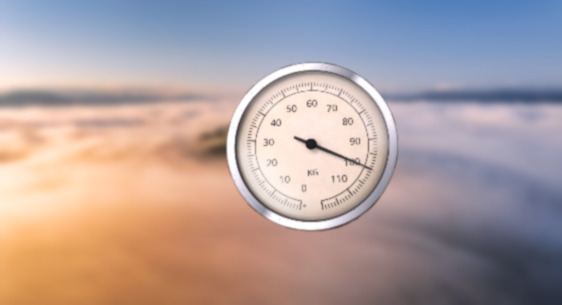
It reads 100
